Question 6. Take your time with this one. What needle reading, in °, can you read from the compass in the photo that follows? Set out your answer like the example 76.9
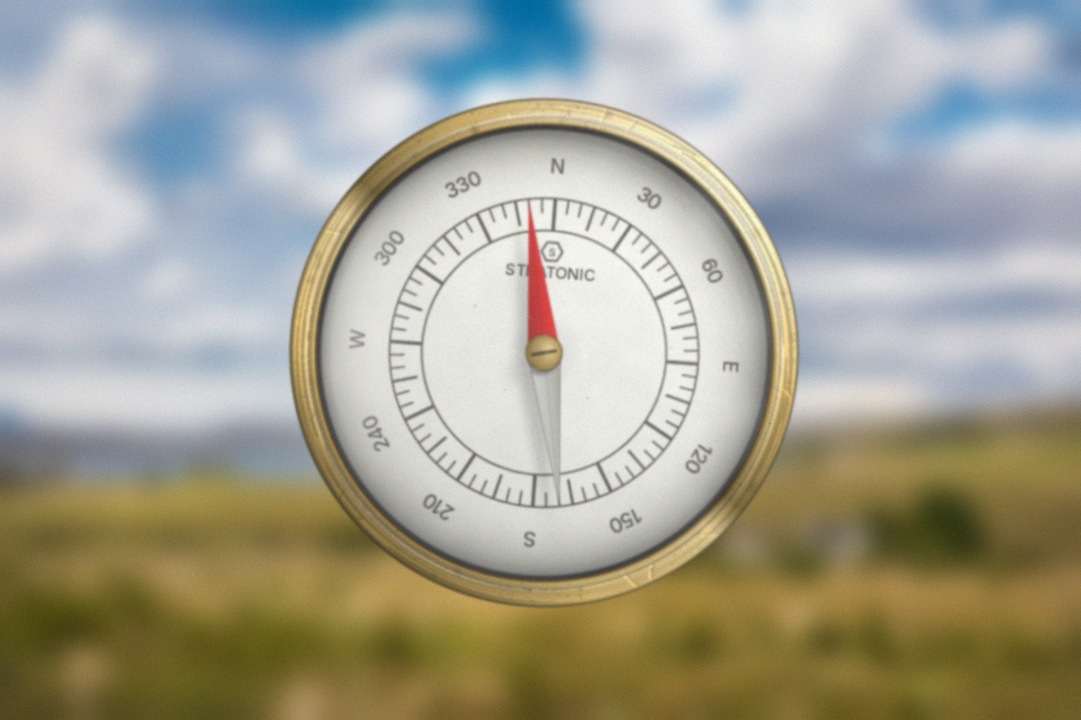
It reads 350
